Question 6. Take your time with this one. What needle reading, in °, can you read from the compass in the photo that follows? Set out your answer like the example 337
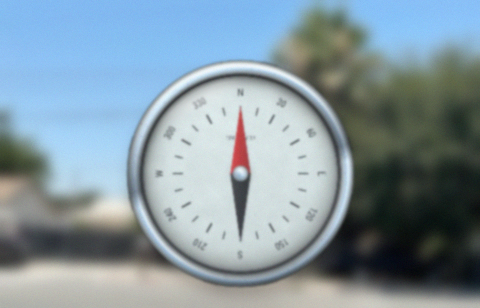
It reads 0
